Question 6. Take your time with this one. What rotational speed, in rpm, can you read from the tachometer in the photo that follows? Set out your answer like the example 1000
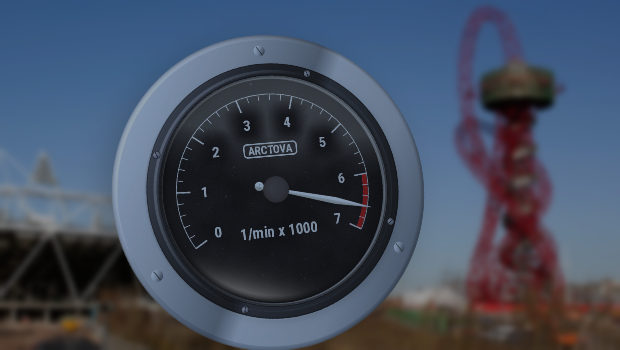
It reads 6600
